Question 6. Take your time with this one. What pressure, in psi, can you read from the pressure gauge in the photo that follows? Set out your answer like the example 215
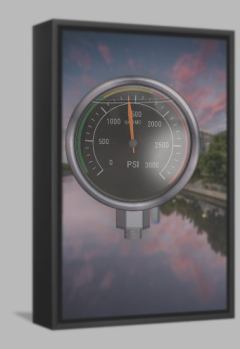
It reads 1400
